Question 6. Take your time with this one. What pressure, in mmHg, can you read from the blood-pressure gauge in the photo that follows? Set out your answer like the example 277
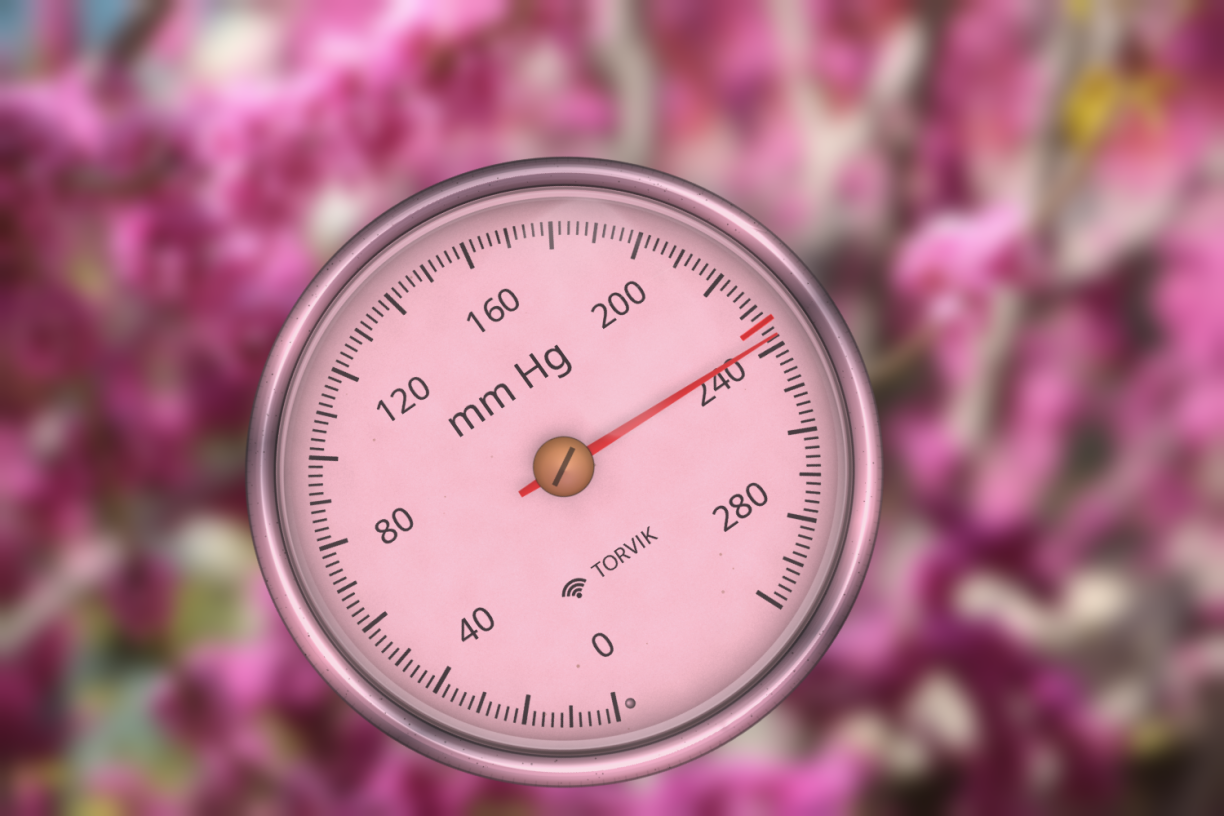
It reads 238
